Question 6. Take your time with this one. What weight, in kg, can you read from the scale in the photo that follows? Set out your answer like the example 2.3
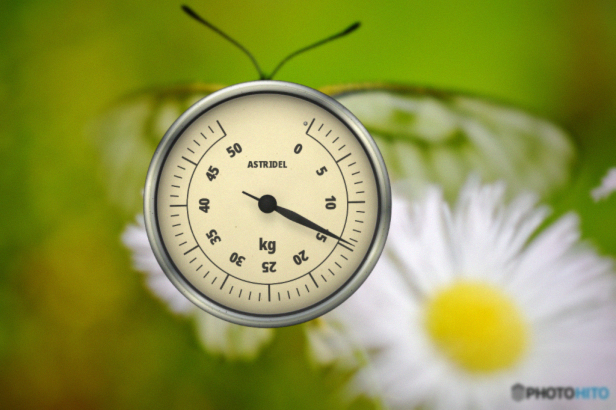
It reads 14.5
